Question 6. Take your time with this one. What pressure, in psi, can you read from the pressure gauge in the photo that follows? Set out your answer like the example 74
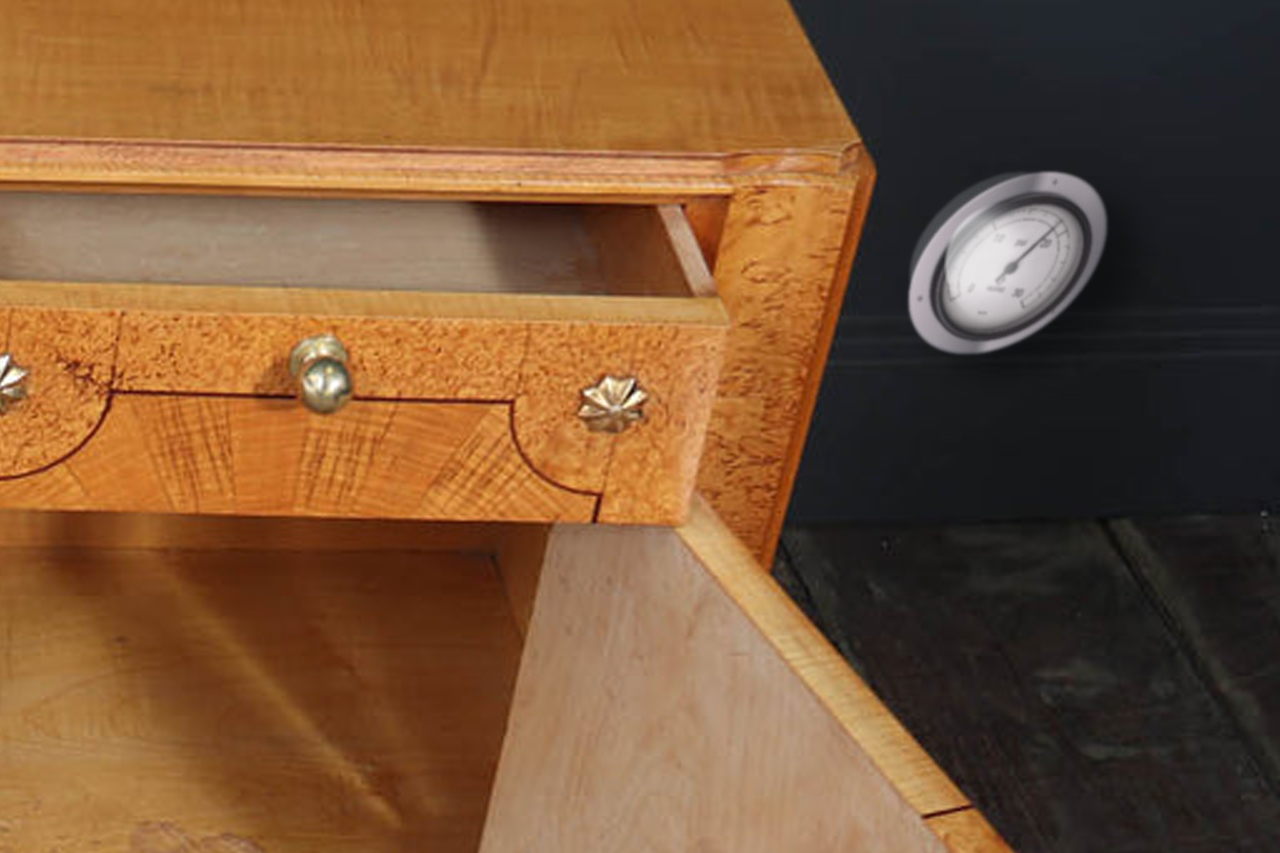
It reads 18
